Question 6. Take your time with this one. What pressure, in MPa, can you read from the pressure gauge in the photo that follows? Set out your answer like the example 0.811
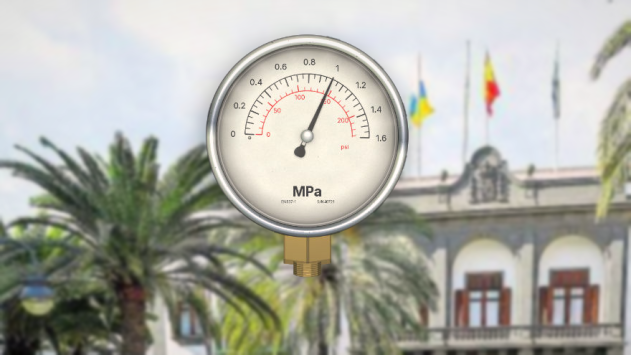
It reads 1
